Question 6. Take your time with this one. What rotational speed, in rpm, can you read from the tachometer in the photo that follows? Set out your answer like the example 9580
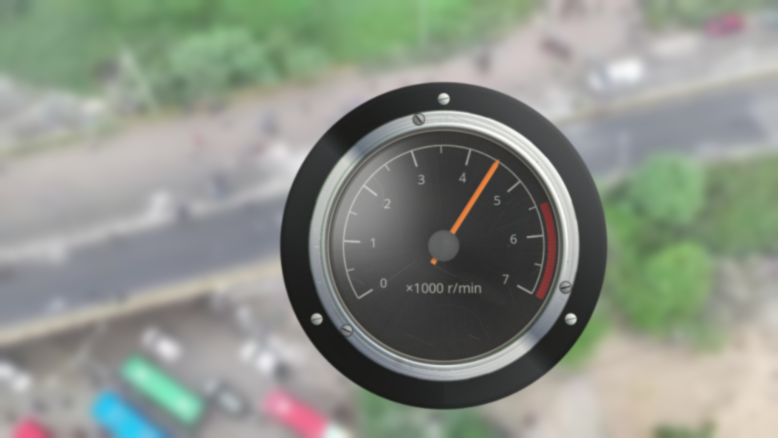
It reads 4500
